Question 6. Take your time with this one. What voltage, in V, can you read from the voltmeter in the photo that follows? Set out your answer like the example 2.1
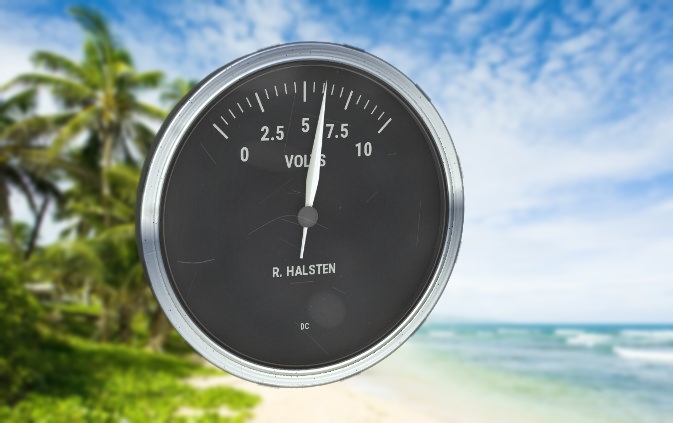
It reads 6
